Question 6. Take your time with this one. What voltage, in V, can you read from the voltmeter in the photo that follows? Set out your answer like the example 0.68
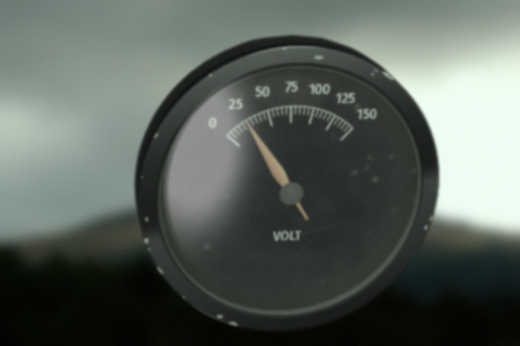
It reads 25
